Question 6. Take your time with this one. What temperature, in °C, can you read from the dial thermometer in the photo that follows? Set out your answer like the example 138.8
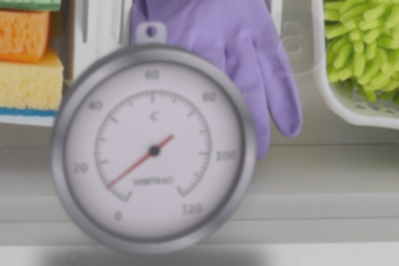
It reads 10
